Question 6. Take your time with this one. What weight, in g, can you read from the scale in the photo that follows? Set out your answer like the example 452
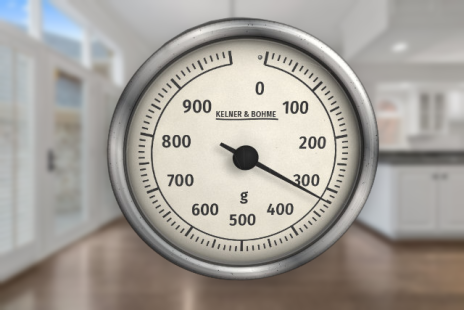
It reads 320
